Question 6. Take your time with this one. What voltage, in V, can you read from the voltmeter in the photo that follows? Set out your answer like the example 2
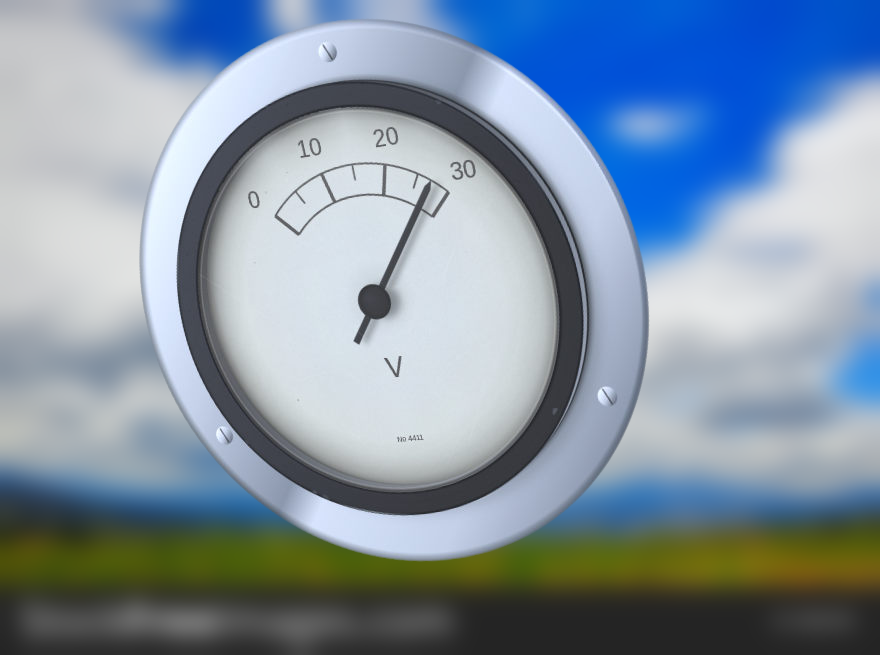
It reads 27.5
